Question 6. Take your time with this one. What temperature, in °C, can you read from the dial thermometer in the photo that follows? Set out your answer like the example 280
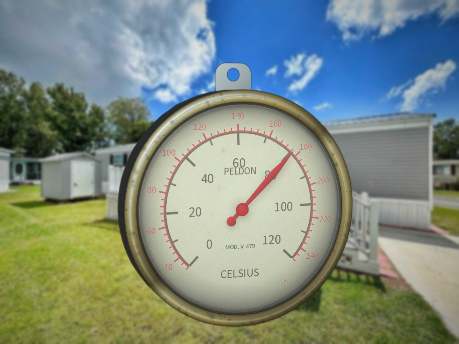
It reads 80
